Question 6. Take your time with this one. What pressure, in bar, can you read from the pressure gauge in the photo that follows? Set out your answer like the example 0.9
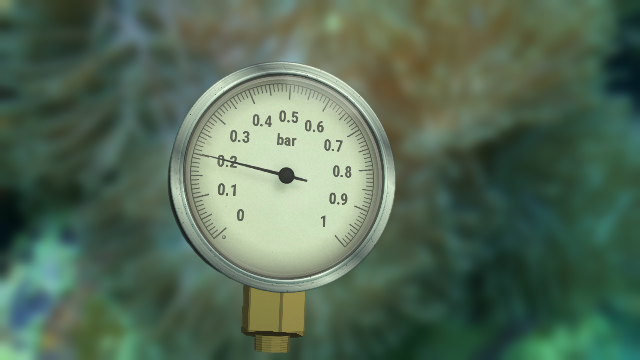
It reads 0.2
